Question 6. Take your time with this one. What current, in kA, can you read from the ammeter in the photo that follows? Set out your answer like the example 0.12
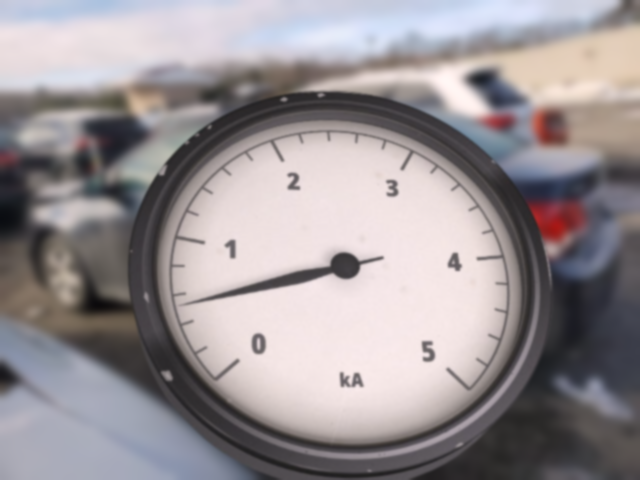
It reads 0.5
